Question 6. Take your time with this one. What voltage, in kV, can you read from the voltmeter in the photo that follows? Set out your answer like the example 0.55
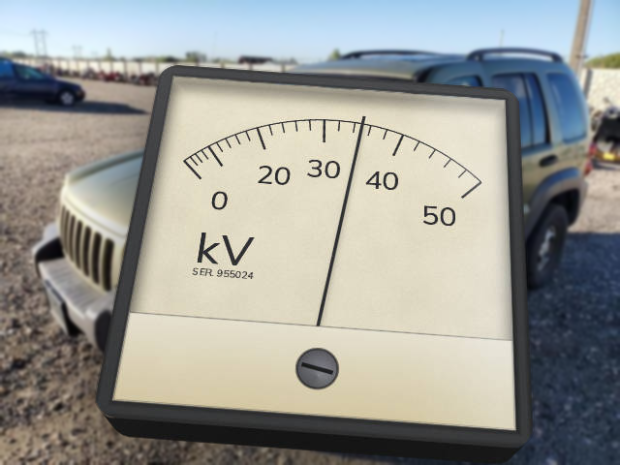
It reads 35
